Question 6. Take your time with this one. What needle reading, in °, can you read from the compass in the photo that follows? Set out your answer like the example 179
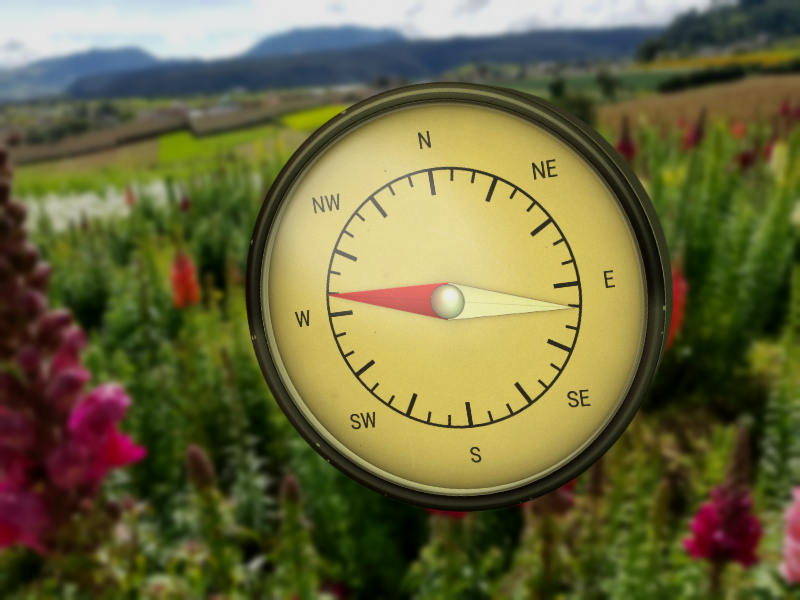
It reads 280
